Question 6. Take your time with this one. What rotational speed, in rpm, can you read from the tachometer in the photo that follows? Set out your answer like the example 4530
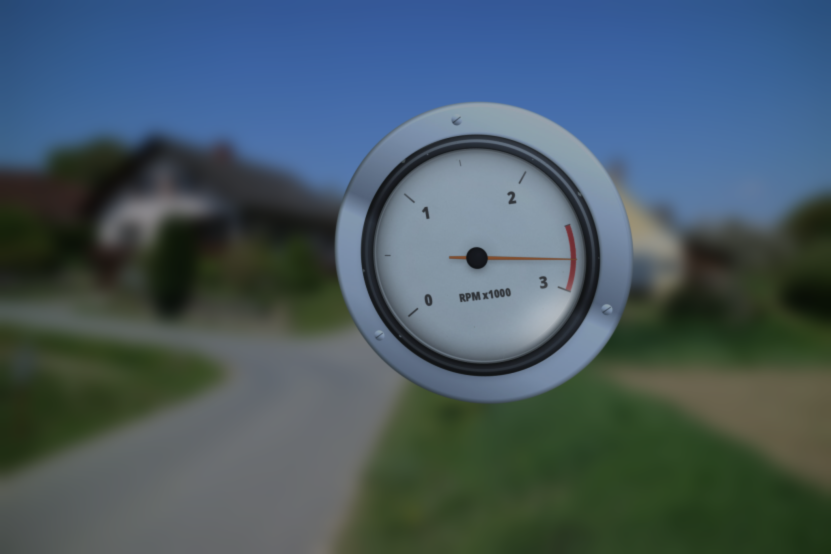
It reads 2750
